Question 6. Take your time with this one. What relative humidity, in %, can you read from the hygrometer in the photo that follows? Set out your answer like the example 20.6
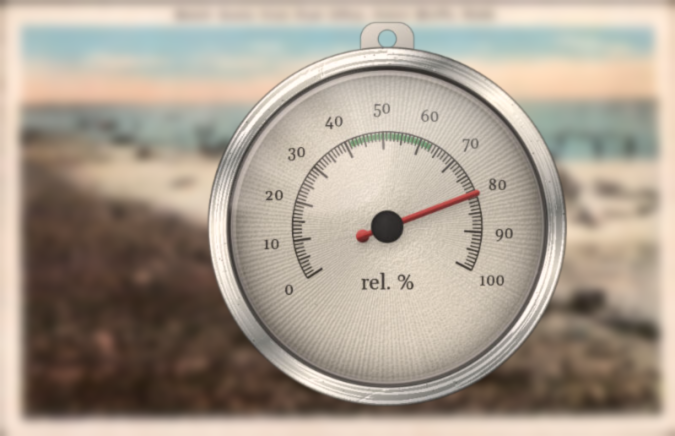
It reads 80
